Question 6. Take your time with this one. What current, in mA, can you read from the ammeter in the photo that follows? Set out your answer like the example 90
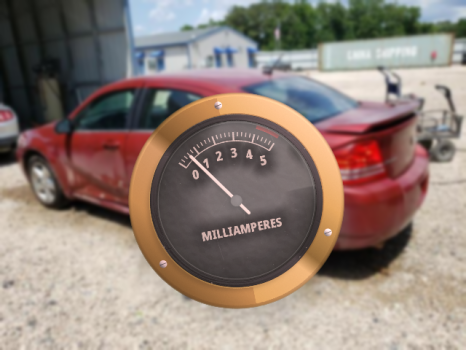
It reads 0.6
